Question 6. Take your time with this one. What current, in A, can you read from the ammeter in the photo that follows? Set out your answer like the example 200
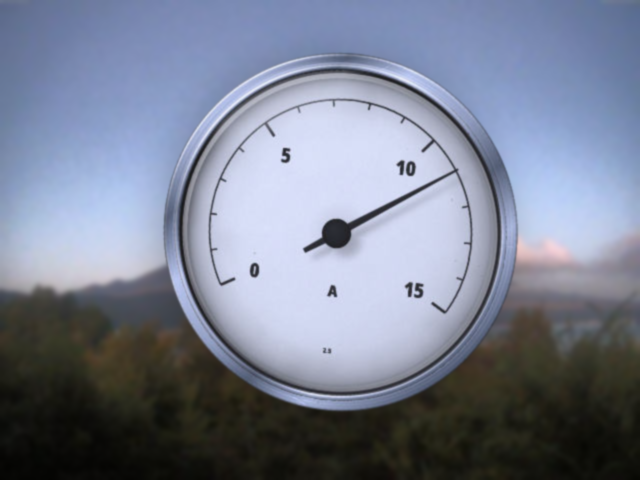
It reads 11
